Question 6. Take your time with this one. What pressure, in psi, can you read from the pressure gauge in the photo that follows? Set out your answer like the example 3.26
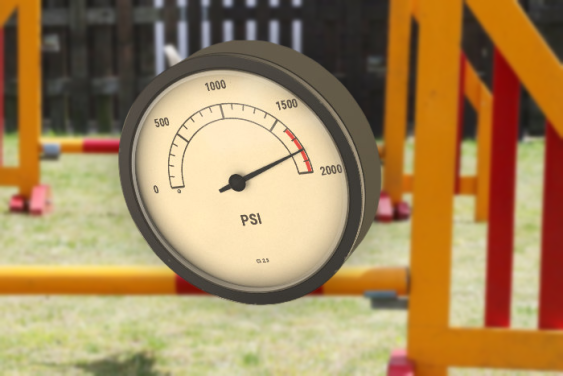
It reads 1800
